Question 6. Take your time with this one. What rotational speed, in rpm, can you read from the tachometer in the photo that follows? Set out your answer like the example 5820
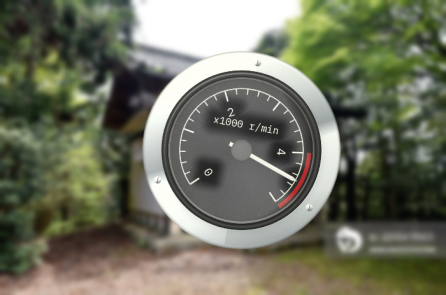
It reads 4500
